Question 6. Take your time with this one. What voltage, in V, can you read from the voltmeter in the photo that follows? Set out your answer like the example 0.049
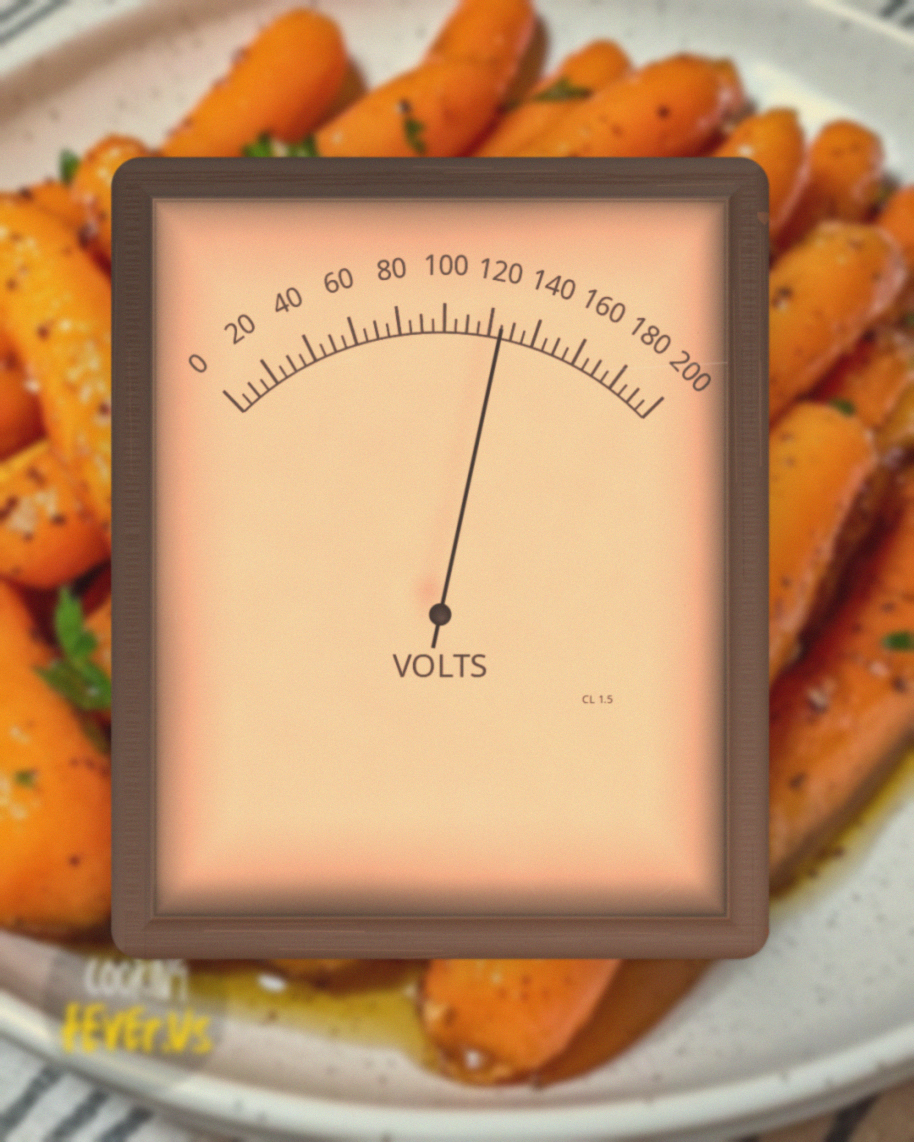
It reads 125
